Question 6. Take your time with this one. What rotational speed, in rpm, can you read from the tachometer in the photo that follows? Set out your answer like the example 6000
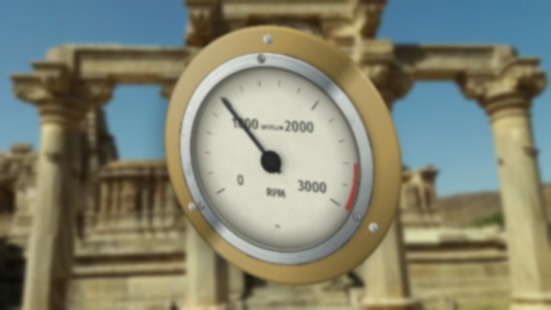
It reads 1000
